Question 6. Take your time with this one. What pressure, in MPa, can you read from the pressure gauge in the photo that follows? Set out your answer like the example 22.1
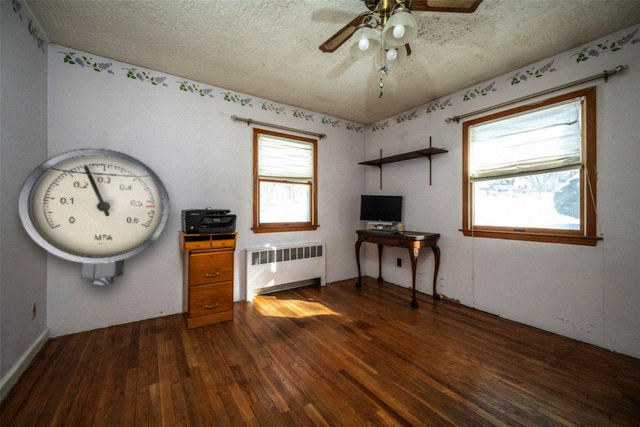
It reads 0.25
